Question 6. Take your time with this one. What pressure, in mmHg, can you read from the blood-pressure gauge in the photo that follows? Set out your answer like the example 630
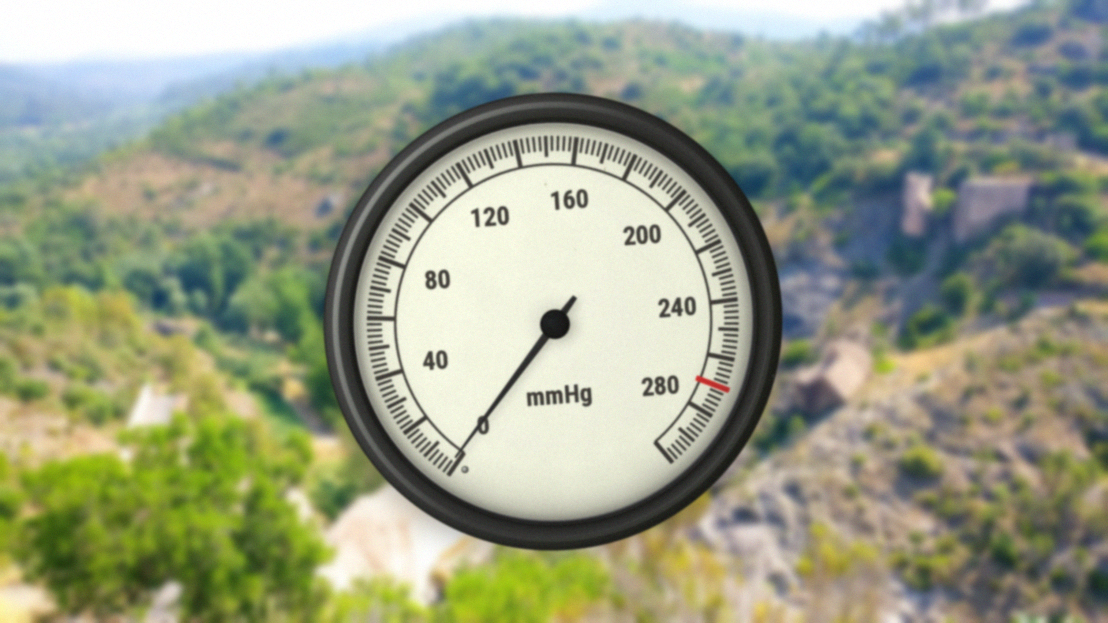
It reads 2
